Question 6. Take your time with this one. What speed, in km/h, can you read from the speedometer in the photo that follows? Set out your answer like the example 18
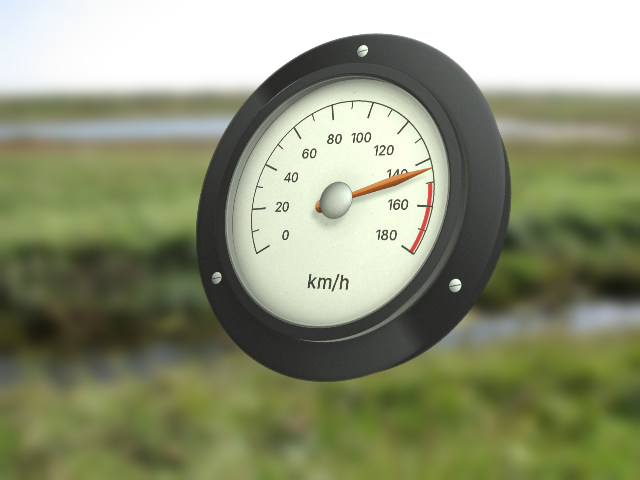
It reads 145
